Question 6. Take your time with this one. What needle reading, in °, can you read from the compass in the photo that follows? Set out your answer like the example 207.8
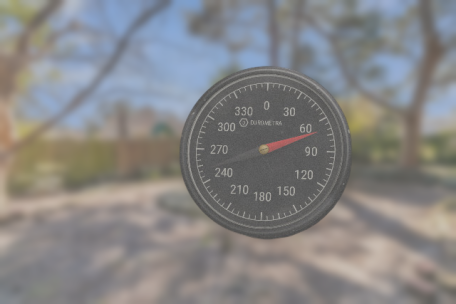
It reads 70
